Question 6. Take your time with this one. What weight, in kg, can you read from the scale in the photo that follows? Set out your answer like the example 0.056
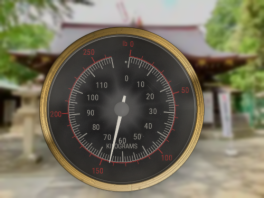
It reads 65
